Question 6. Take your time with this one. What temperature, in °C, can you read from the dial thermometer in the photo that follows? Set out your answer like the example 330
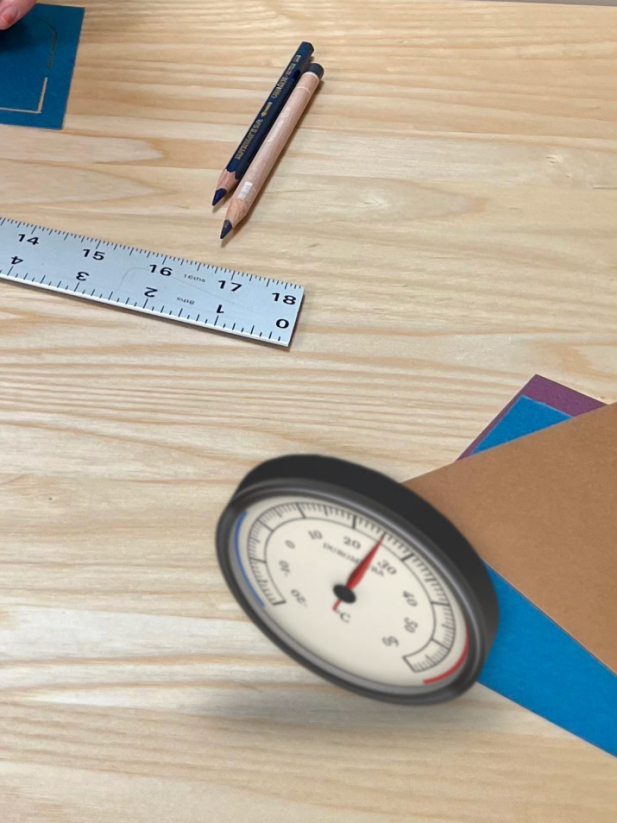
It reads 25
